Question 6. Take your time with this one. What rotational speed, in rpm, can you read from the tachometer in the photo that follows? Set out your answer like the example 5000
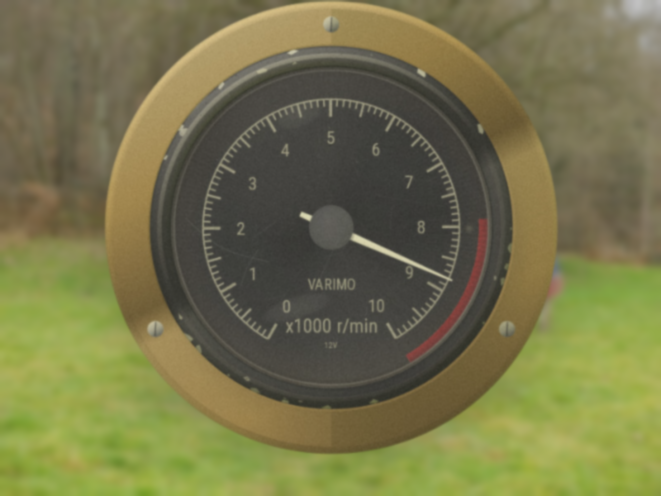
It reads 8800
